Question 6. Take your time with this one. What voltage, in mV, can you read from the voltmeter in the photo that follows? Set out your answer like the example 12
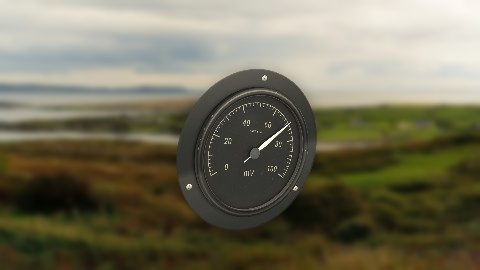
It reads 70
